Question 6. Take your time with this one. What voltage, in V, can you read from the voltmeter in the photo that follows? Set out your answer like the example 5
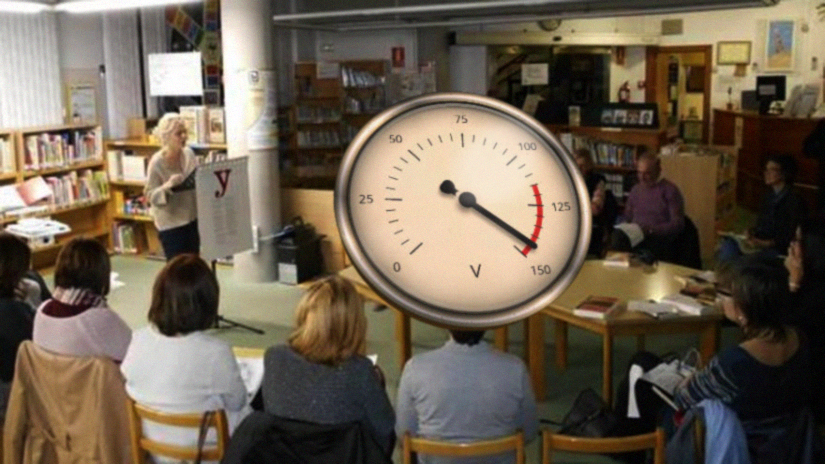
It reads 145
